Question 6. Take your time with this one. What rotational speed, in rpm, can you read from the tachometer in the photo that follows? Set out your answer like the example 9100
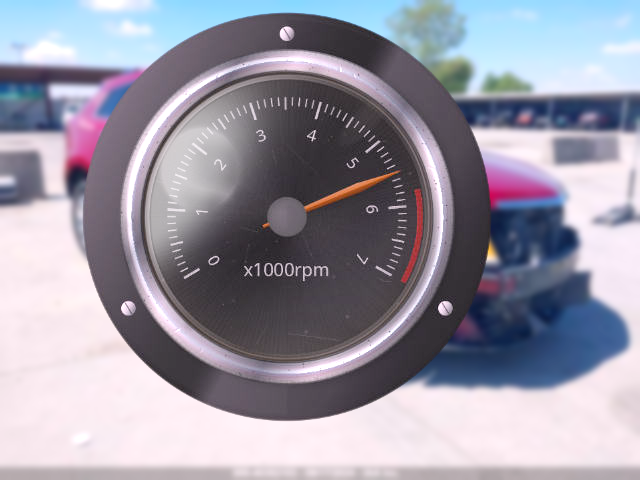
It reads 5500
